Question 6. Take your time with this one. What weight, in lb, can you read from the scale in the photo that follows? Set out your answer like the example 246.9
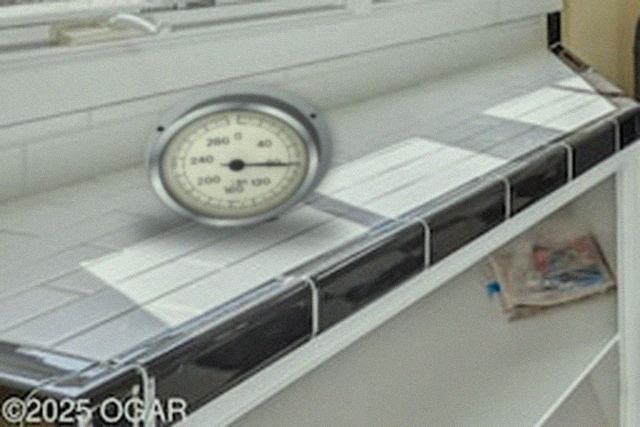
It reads 80
